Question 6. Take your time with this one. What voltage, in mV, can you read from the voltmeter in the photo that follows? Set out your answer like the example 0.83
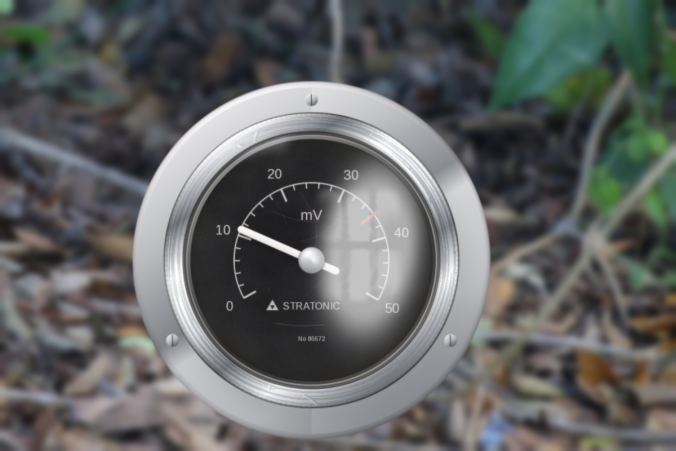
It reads 11
